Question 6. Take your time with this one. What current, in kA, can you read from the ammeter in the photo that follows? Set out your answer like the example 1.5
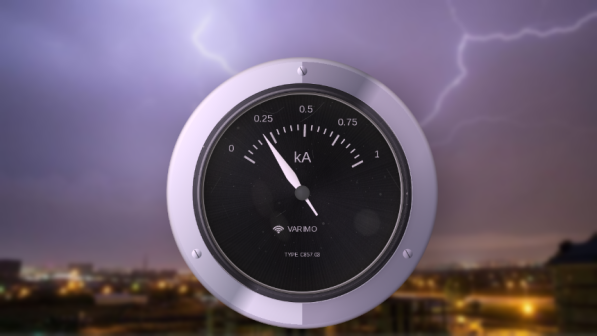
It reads 0.2
